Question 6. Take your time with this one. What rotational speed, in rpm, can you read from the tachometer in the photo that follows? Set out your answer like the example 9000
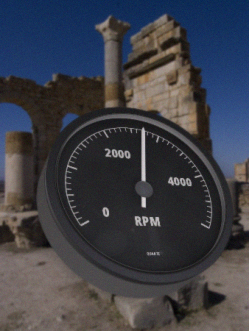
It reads 2700
